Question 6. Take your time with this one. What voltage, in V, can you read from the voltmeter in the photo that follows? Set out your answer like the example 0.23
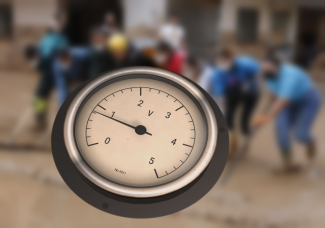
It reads 0.8
